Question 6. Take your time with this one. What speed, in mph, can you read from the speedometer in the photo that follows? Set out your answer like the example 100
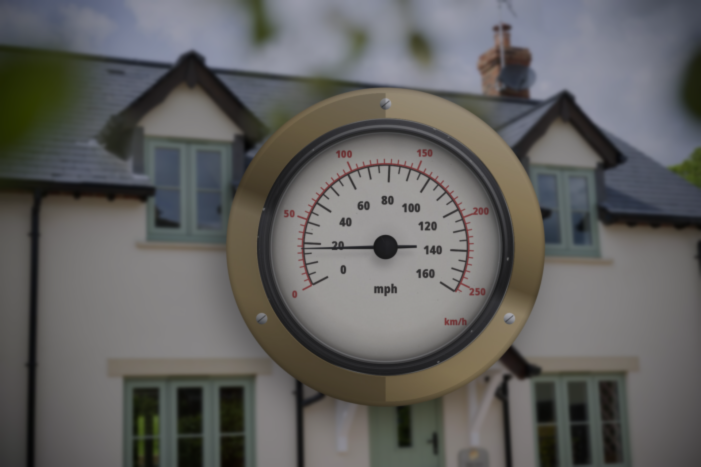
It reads 17.5
